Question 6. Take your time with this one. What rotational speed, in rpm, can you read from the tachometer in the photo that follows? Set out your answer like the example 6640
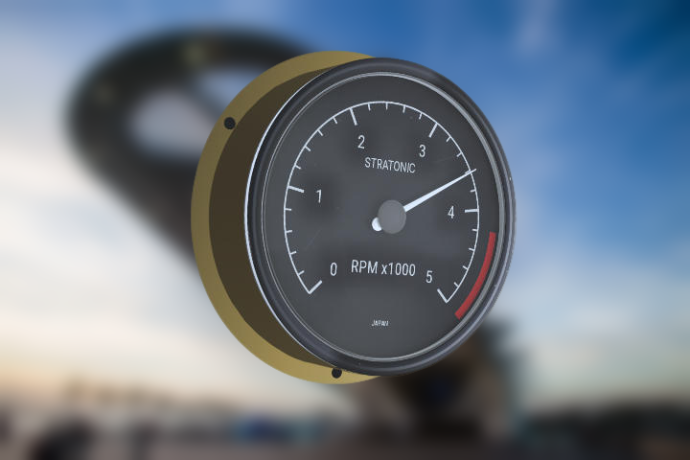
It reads 3600
